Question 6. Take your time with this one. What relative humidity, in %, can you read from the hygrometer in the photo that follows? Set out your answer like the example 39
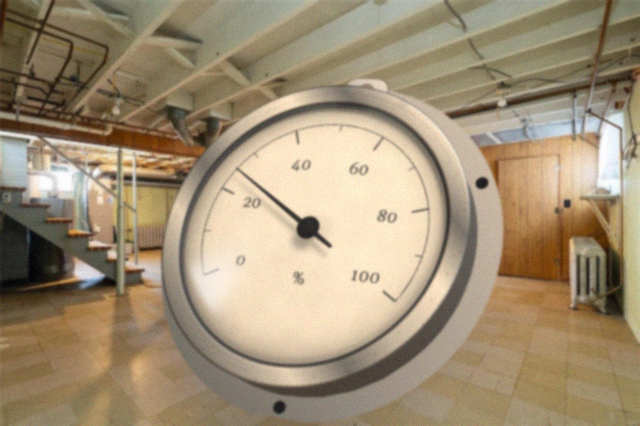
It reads 25
